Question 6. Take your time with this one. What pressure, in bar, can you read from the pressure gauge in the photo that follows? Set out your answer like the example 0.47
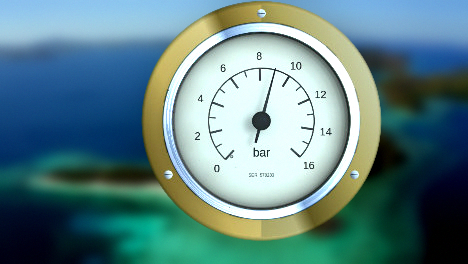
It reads 9
